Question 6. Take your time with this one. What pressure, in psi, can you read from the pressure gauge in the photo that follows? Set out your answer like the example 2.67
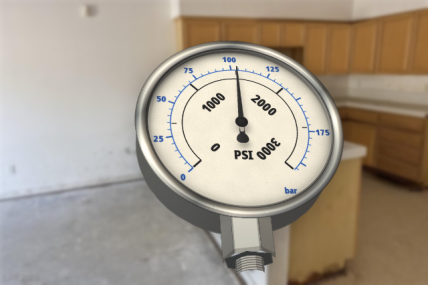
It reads 1500
